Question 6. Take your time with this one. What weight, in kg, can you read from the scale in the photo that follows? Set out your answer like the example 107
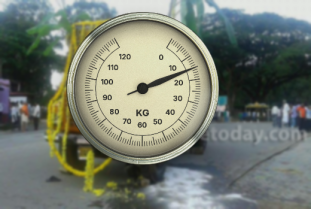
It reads 15
